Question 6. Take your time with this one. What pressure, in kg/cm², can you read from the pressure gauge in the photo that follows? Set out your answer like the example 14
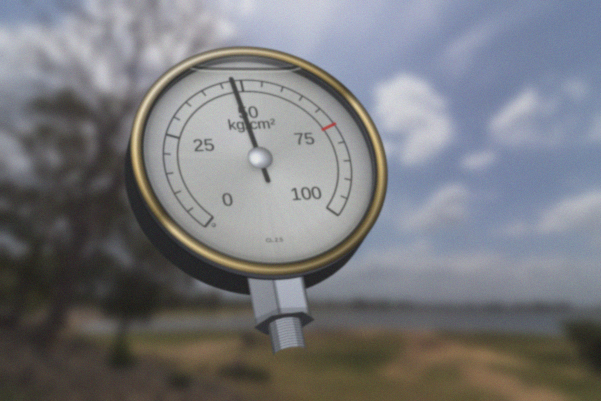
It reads 47.5
